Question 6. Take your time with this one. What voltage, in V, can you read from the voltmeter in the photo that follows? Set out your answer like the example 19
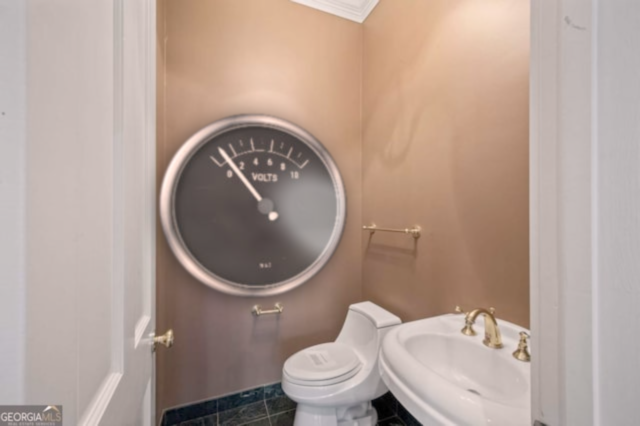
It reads 1
